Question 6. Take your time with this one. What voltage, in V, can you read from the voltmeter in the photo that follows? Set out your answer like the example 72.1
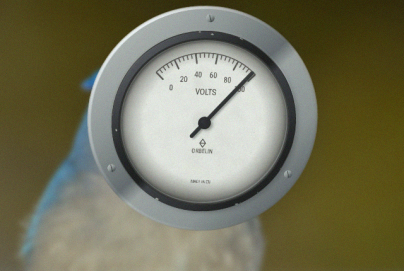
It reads 96
